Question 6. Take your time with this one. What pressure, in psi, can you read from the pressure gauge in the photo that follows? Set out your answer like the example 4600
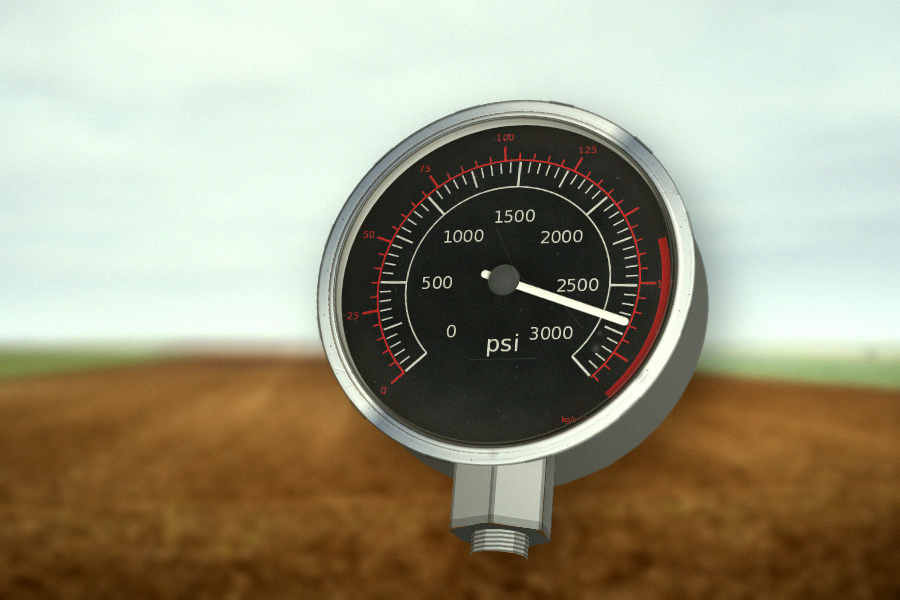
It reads 2700
